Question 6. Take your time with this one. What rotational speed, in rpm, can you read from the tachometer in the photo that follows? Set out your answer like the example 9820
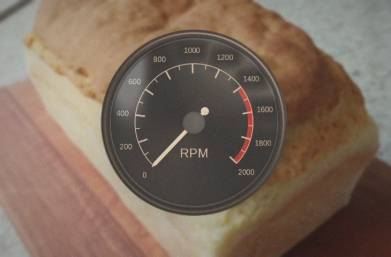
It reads 0
